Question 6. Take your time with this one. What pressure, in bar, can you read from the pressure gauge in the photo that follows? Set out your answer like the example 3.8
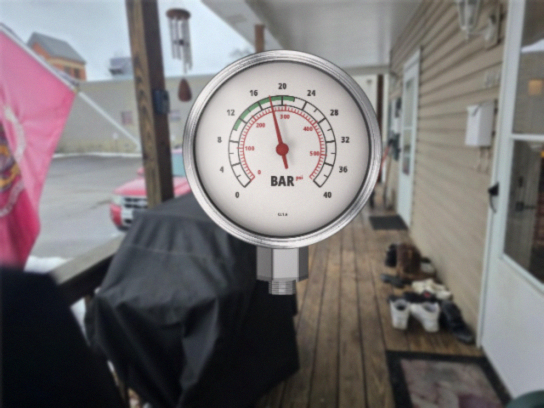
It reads 18
